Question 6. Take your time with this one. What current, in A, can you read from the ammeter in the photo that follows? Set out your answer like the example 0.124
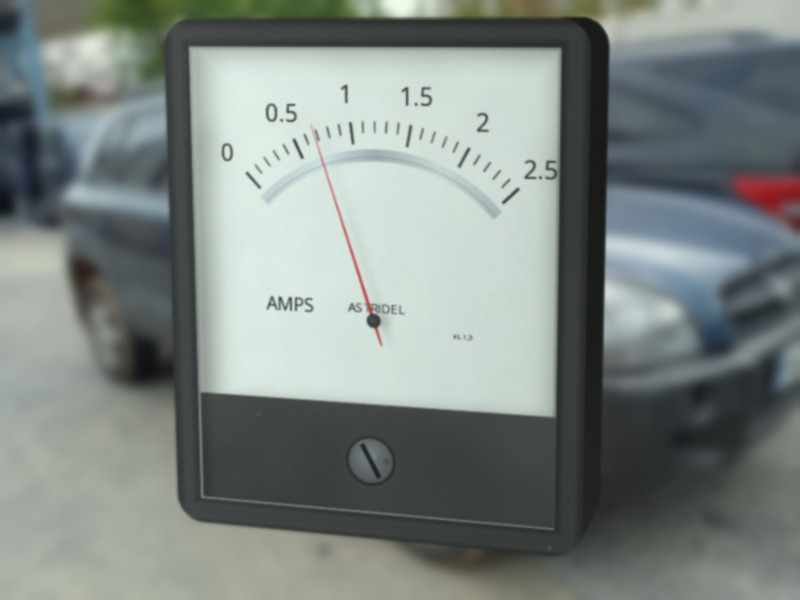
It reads 0.7
